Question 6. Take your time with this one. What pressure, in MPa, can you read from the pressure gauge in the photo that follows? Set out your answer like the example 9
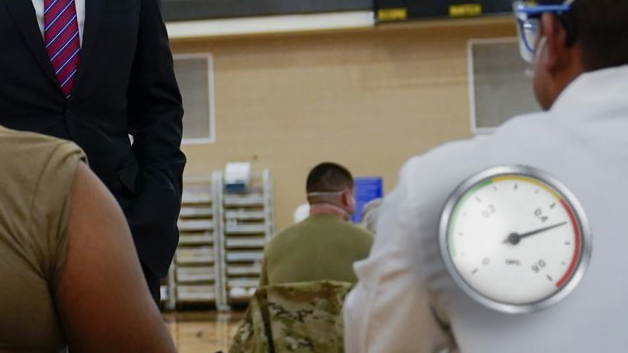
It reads 0.45
